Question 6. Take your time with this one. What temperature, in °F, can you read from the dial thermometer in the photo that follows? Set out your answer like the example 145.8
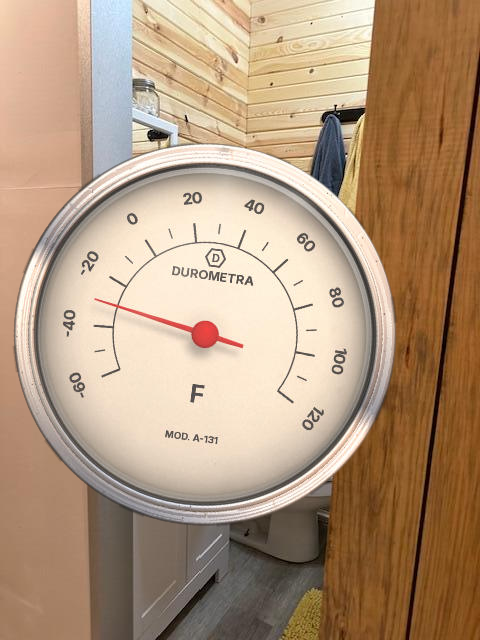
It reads -30
